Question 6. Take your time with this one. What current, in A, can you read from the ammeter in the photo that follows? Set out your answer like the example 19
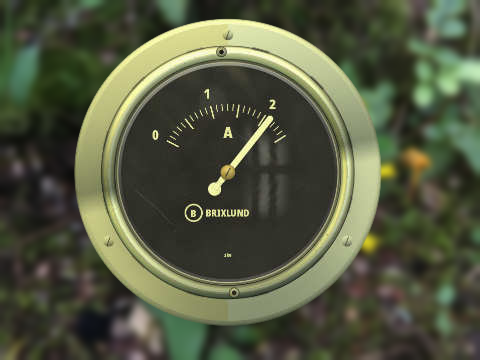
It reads 2.1
